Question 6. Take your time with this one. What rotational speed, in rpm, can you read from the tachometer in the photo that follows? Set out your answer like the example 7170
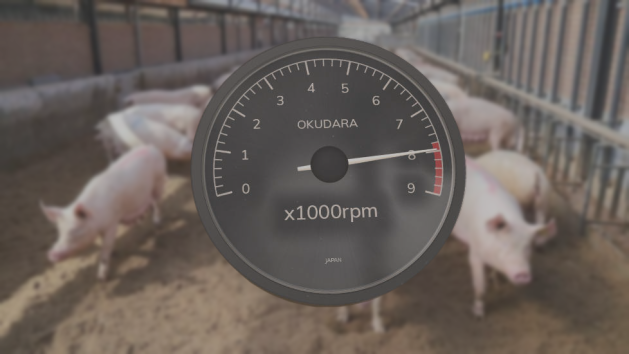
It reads 8000
